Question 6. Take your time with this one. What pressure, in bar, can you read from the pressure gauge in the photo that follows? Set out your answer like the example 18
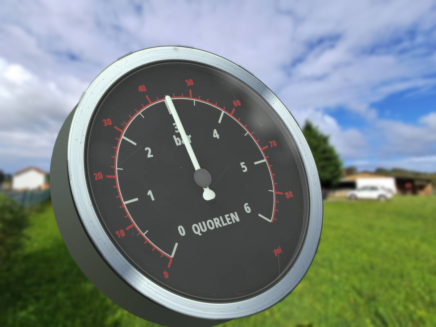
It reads 3
